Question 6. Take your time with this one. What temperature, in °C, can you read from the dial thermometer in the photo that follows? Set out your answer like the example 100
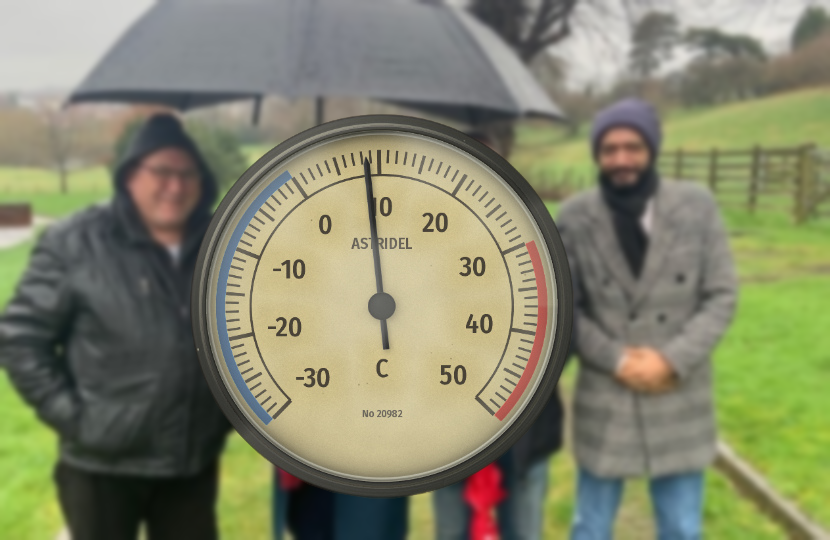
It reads 8.5
